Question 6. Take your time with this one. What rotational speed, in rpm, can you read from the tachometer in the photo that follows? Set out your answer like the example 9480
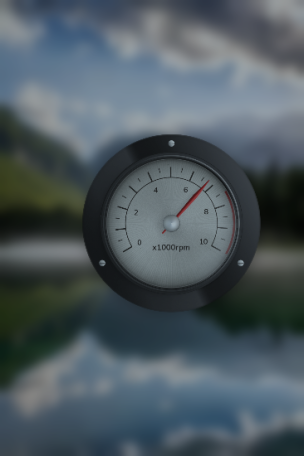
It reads 6750
